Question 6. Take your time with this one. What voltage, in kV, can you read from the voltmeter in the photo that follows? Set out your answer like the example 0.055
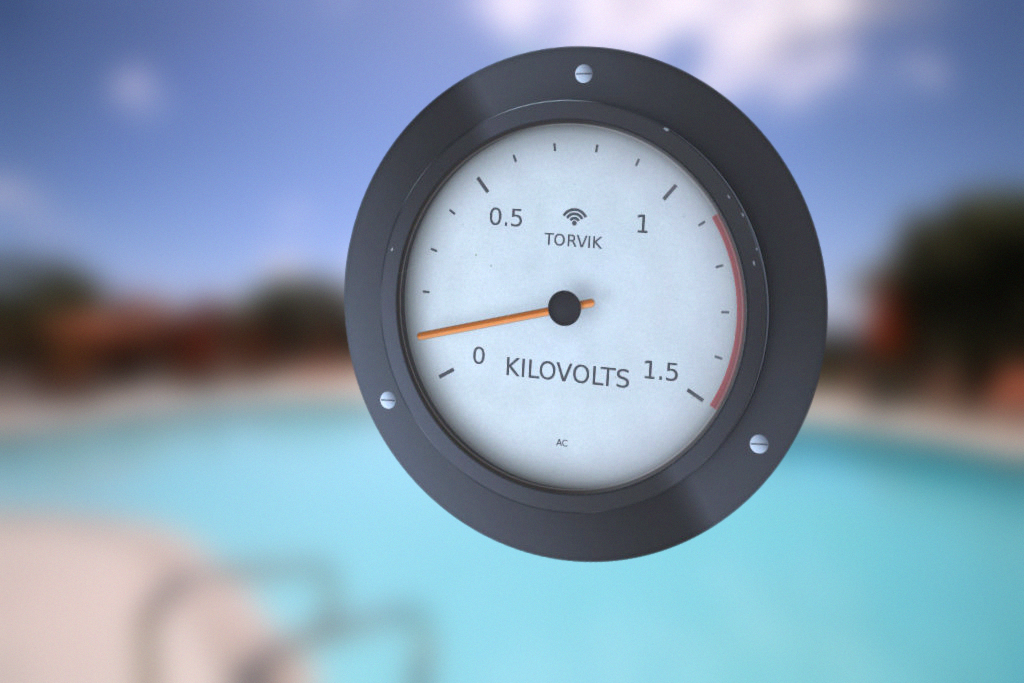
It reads 0.1
